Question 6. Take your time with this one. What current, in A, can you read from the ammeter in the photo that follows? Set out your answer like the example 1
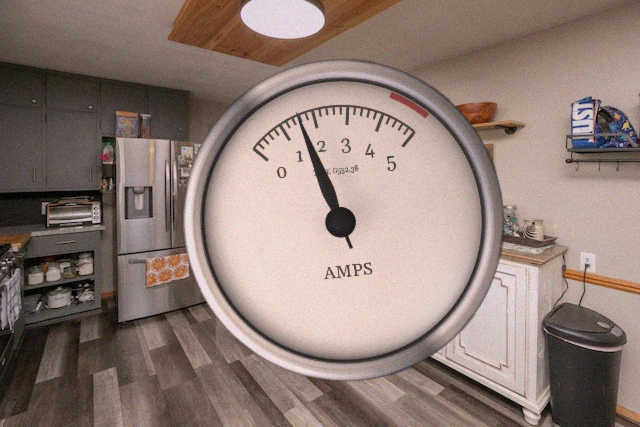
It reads 1.6
